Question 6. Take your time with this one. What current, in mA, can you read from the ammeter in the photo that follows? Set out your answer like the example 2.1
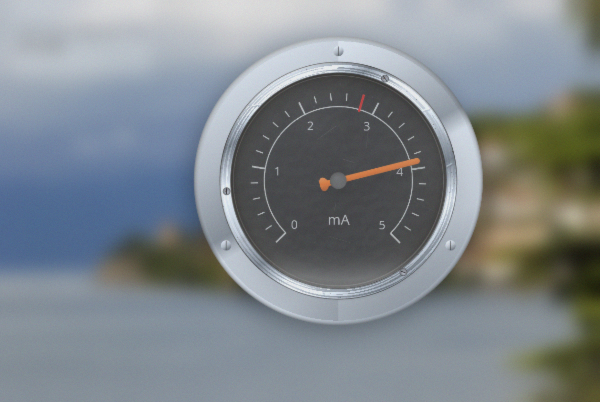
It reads 3.9
